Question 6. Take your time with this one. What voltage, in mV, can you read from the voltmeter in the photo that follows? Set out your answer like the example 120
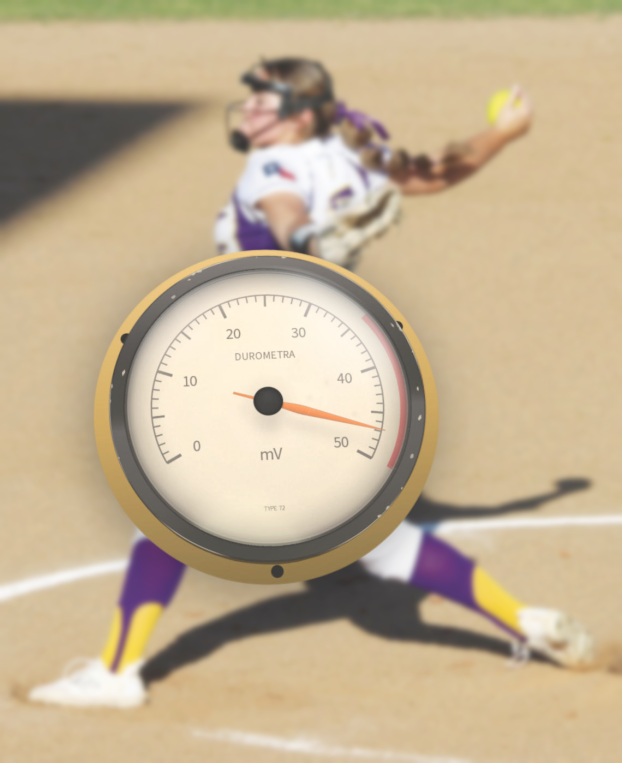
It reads 47
